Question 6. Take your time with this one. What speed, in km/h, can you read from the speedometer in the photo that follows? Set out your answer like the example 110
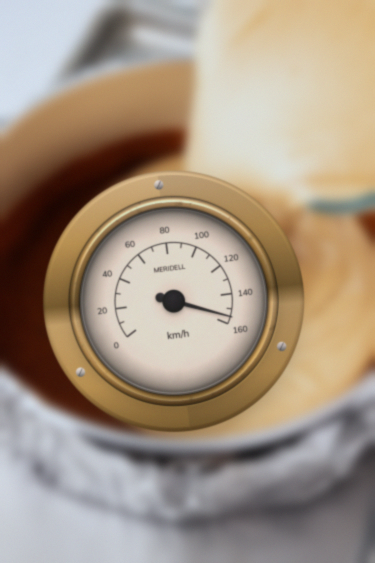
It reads 155
